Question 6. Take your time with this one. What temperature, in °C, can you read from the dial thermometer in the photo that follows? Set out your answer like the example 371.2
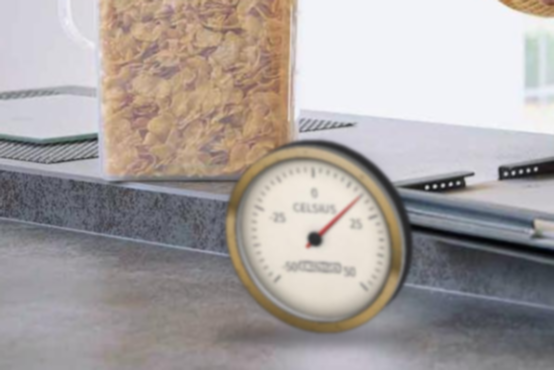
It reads 17.5
